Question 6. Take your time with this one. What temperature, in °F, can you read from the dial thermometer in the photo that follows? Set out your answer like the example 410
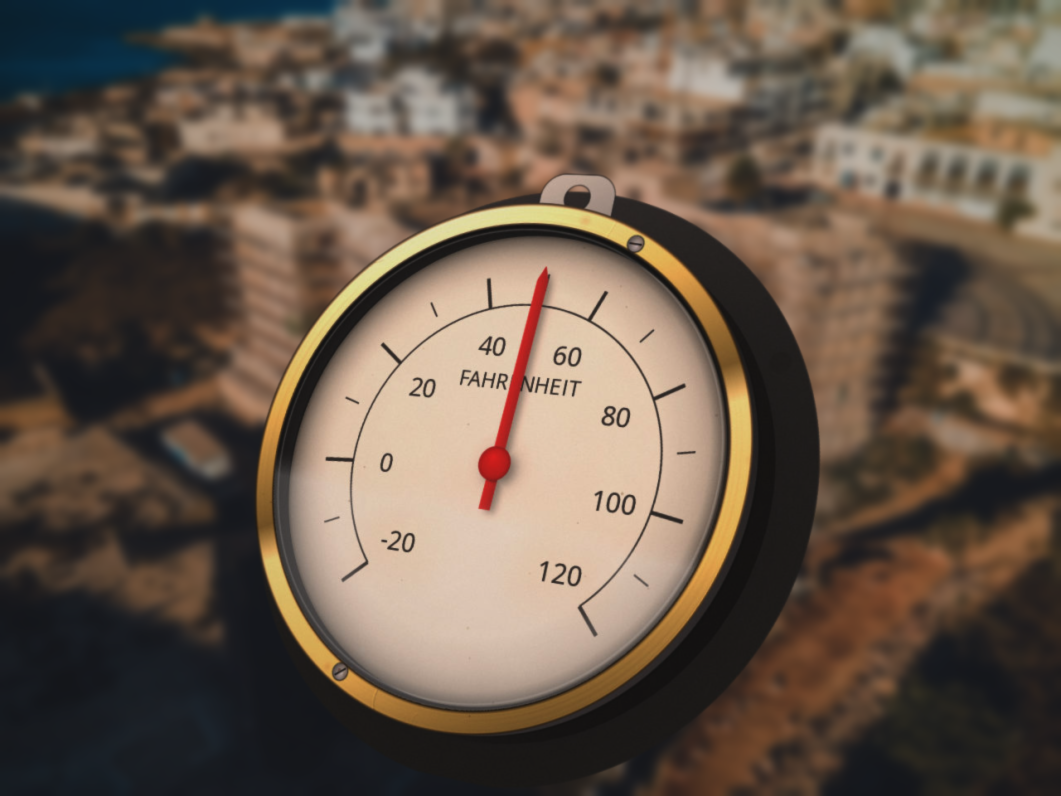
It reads 50
